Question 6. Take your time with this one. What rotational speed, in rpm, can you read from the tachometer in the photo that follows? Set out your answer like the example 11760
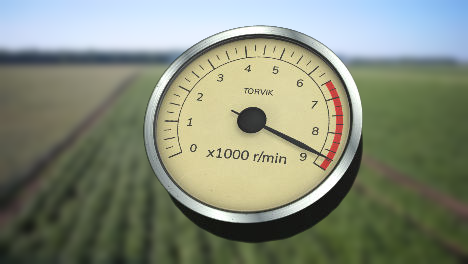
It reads 8750
